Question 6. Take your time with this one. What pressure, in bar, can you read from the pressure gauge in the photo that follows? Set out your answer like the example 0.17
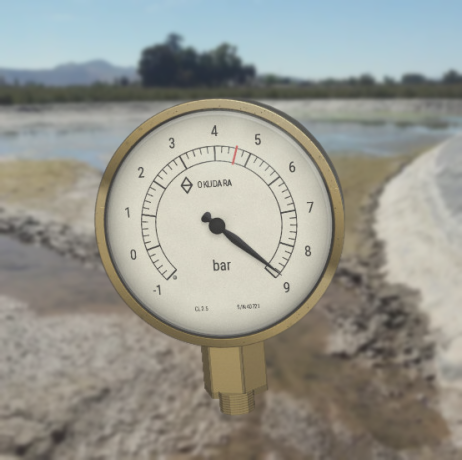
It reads 8.8
